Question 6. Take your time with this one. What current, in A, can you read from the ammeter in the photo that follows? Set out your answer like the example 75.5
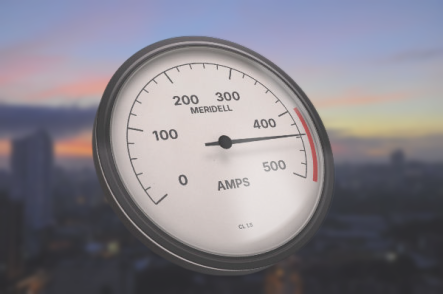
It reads 440
